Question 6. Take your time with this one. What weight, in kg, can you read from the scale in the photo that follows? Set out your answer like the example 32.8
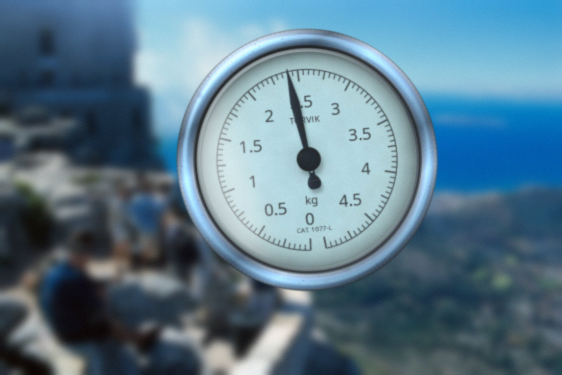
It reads 2.4
